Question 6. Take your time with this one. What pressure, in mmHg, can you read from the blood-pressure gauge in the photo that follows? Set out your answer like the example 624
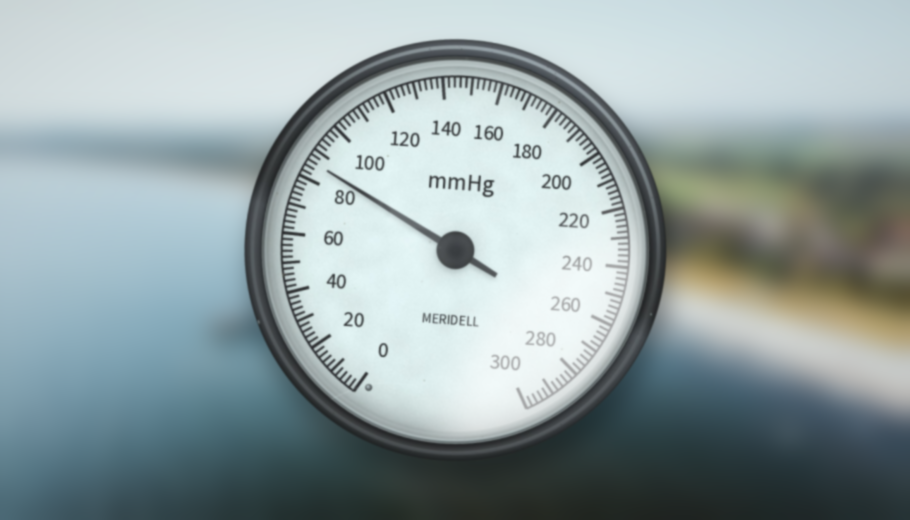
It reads 86
